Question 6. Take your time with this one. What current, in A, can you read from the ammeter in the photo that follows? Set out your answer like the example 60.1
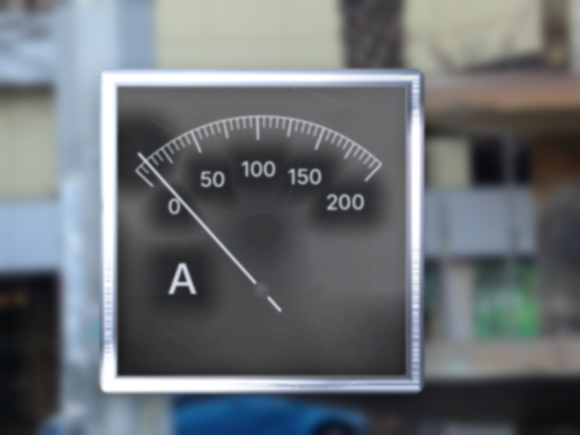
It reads 10
